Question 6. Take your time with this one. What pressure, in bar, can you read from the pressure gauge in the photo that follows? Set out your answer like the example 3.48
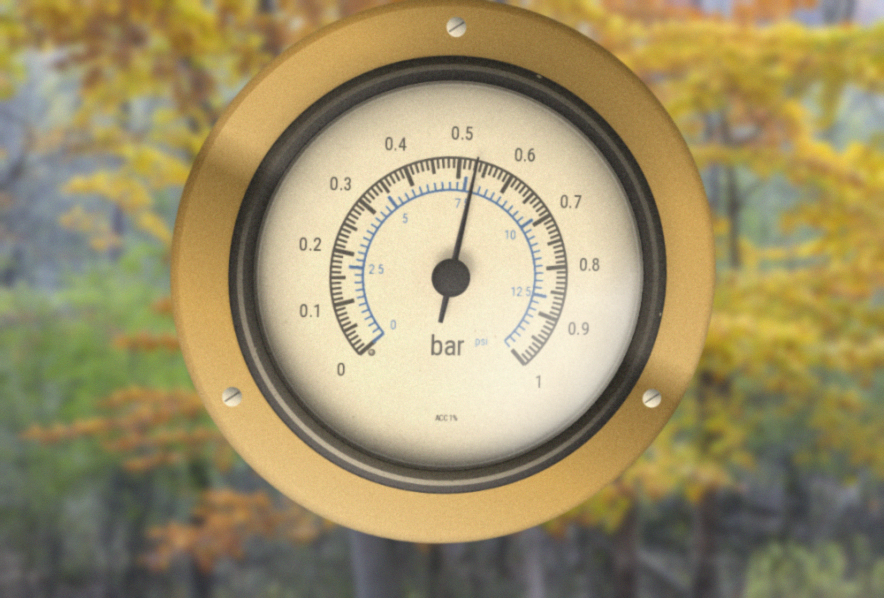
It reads 0.53
